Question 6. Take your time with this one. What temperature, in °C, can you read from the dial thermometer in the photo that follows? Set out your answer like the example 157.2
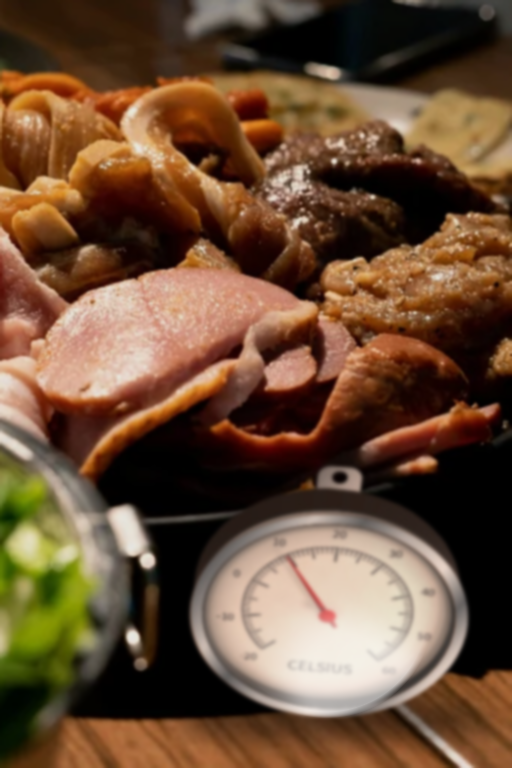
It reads 10
